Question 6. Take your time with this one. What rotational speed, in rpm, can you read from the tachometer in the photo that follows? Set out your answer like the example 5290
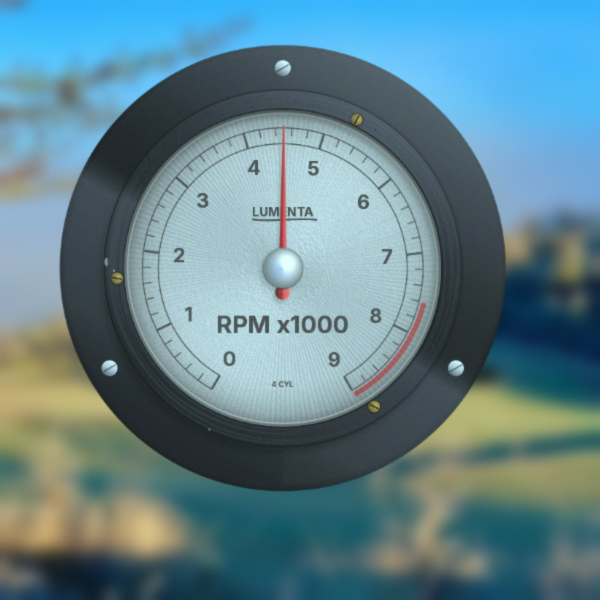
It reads 4500
